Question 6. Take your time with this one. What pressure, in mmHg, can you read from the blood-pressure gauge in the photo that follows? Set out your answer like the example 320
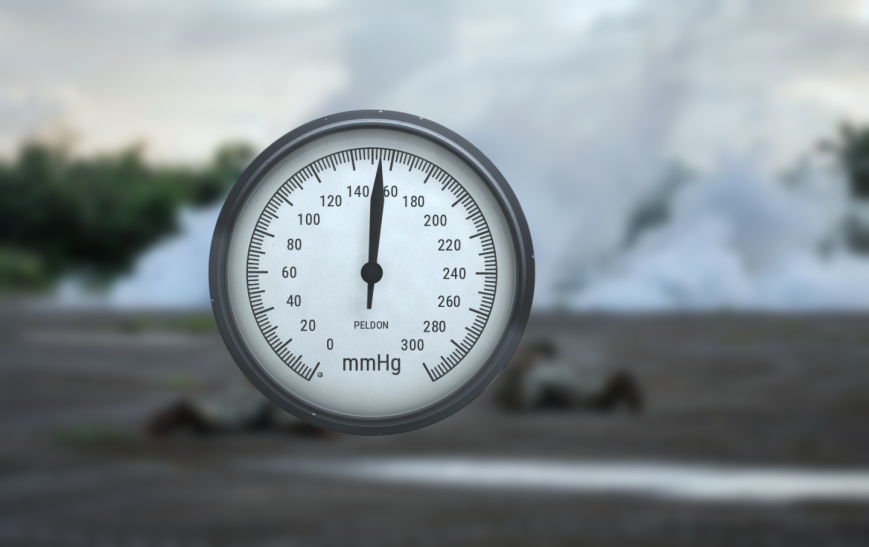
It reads 154
